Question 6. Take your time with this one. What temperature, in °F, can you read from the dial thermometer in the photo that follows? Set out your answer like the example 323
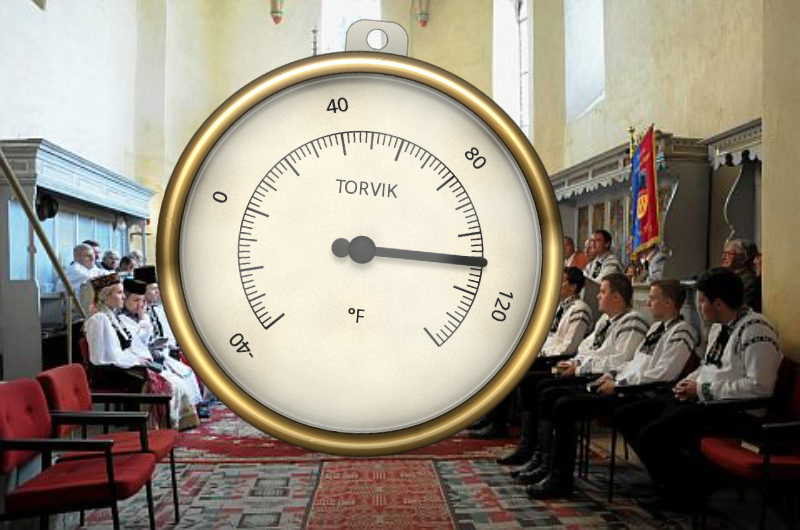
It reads 110
